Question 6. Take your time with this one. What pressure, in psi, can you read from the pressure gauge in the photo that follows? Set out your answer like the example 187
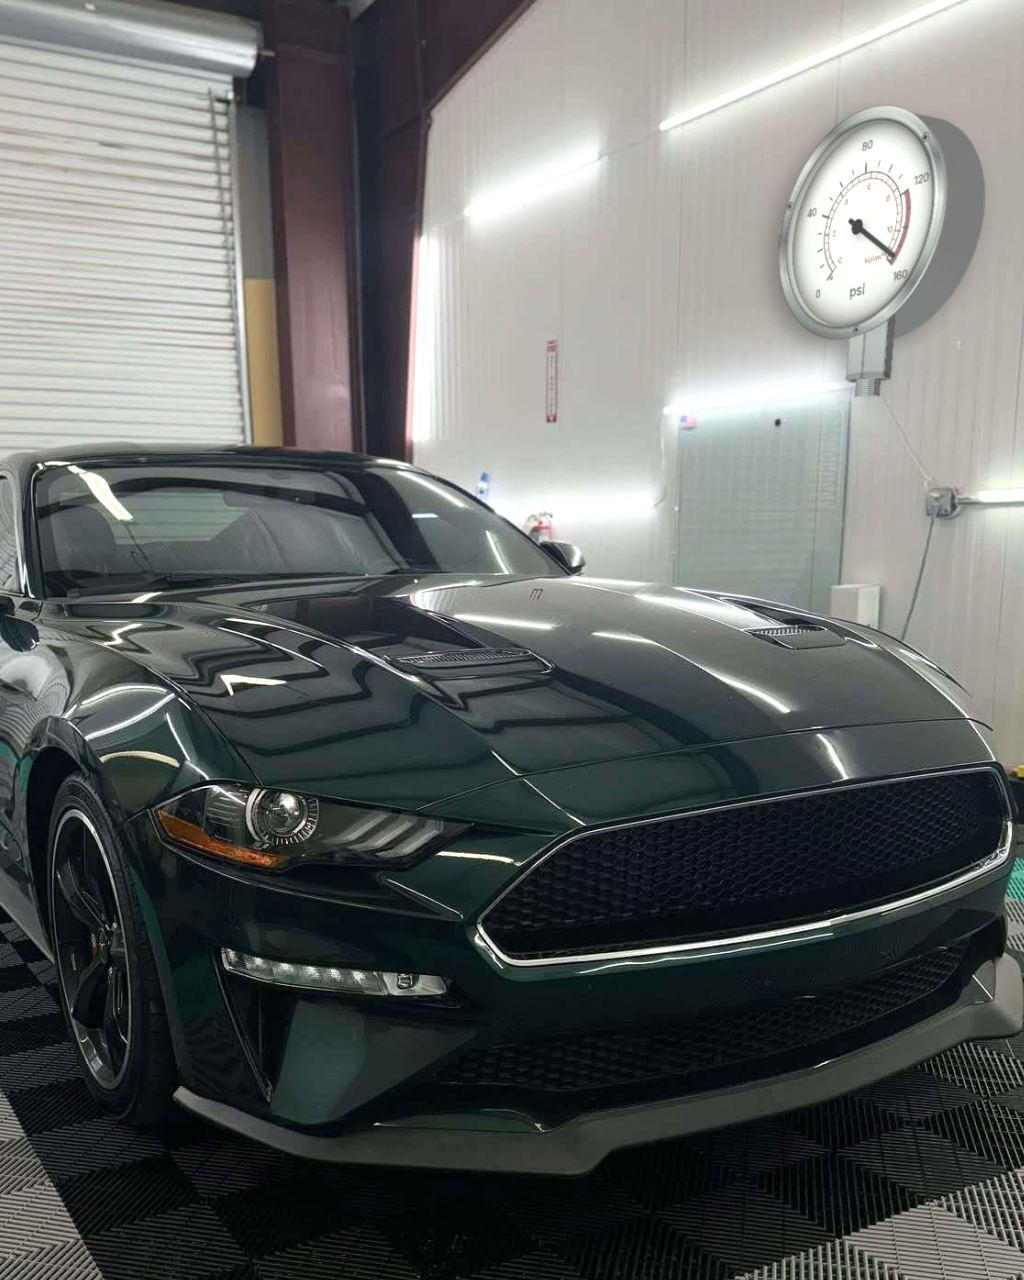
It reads 155
